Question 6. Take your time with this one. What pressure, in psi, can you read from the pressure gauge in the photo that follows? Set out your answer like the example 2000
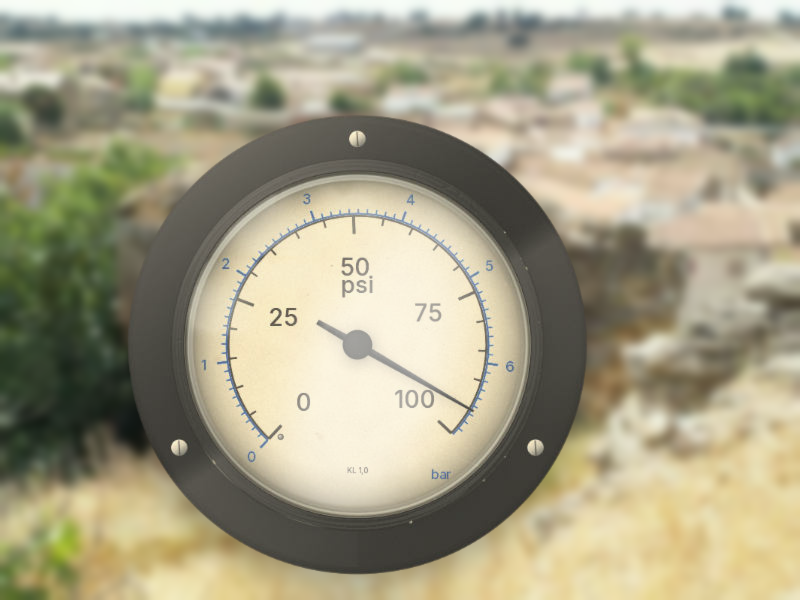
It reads 95
